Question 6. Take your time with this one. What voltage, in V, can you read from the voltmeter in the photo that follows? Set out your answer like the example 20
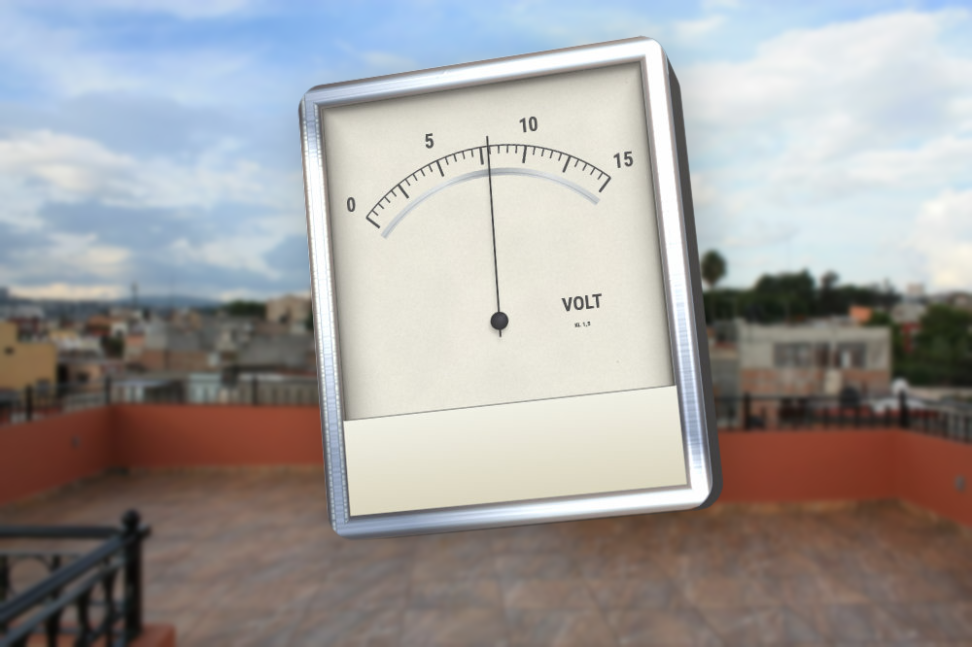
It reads 8
